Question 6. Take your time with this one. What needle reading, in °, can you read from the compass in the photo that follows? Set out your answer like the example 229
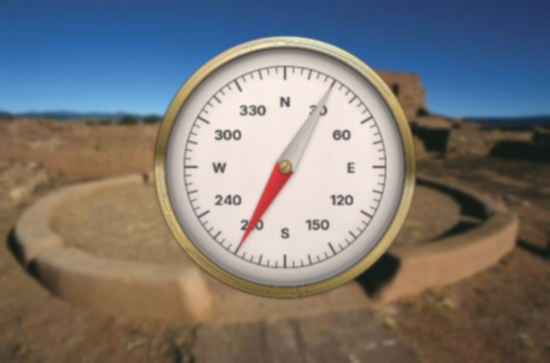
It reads 210
